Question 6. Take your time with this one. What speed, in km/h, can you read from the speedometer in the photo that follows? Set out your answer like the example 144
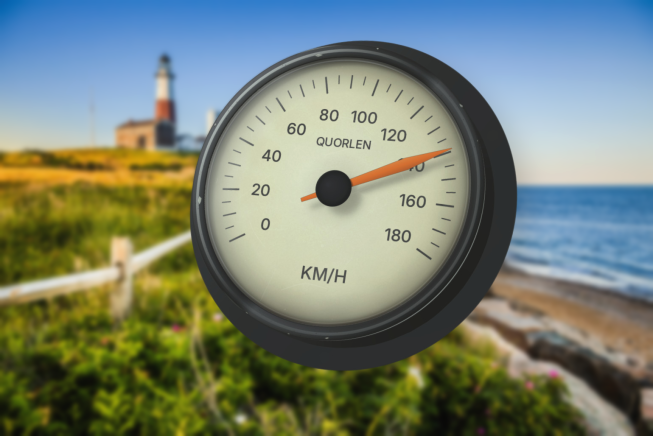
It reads 140
